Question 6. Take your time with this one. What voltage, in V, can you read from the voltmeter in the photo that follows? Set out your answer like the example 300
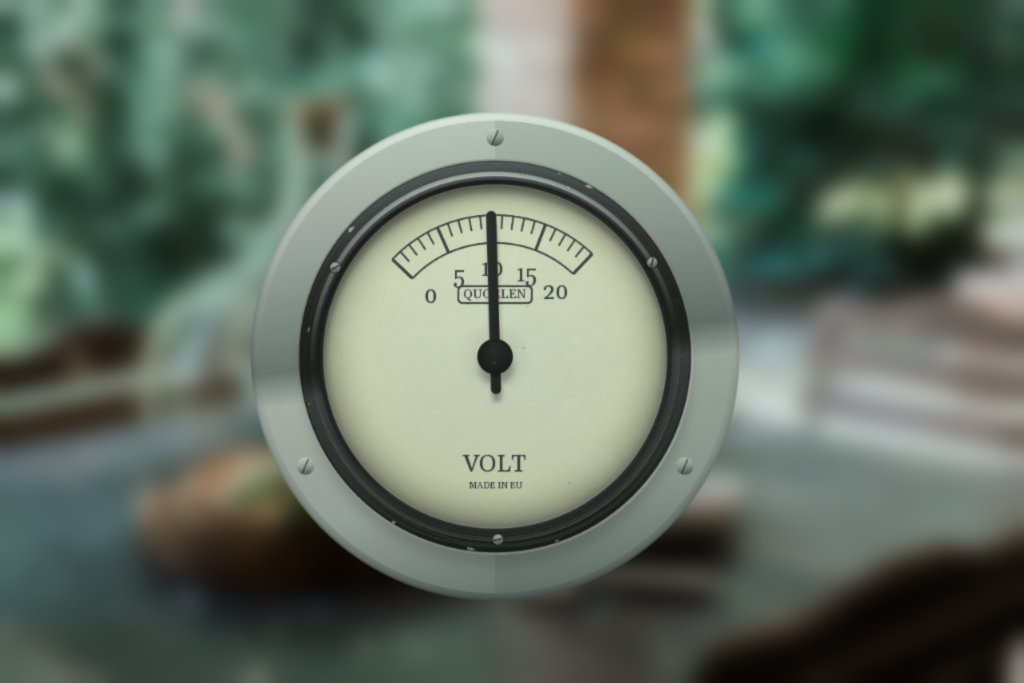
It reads 10
